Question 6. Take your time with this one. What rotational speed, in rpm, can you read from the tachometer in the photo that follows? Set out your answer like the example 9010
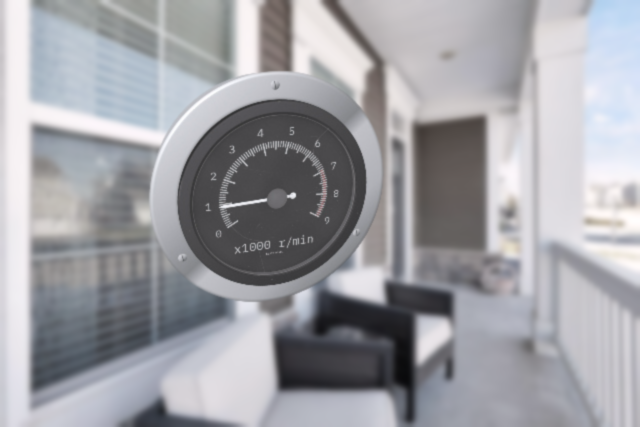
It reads 1000
